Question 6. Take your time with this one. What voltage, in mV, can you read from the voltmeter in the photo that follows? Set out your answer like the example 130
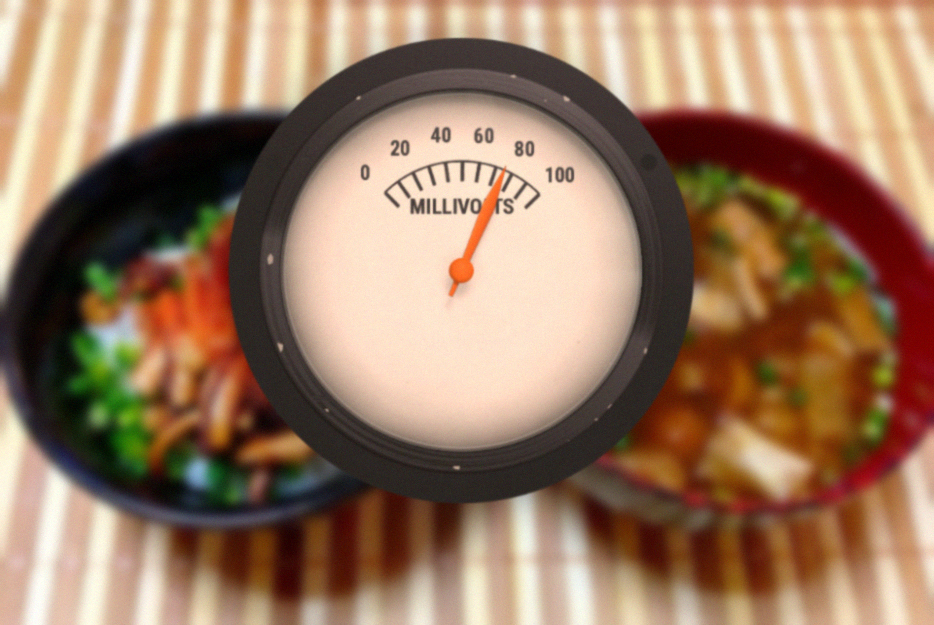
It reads 75
